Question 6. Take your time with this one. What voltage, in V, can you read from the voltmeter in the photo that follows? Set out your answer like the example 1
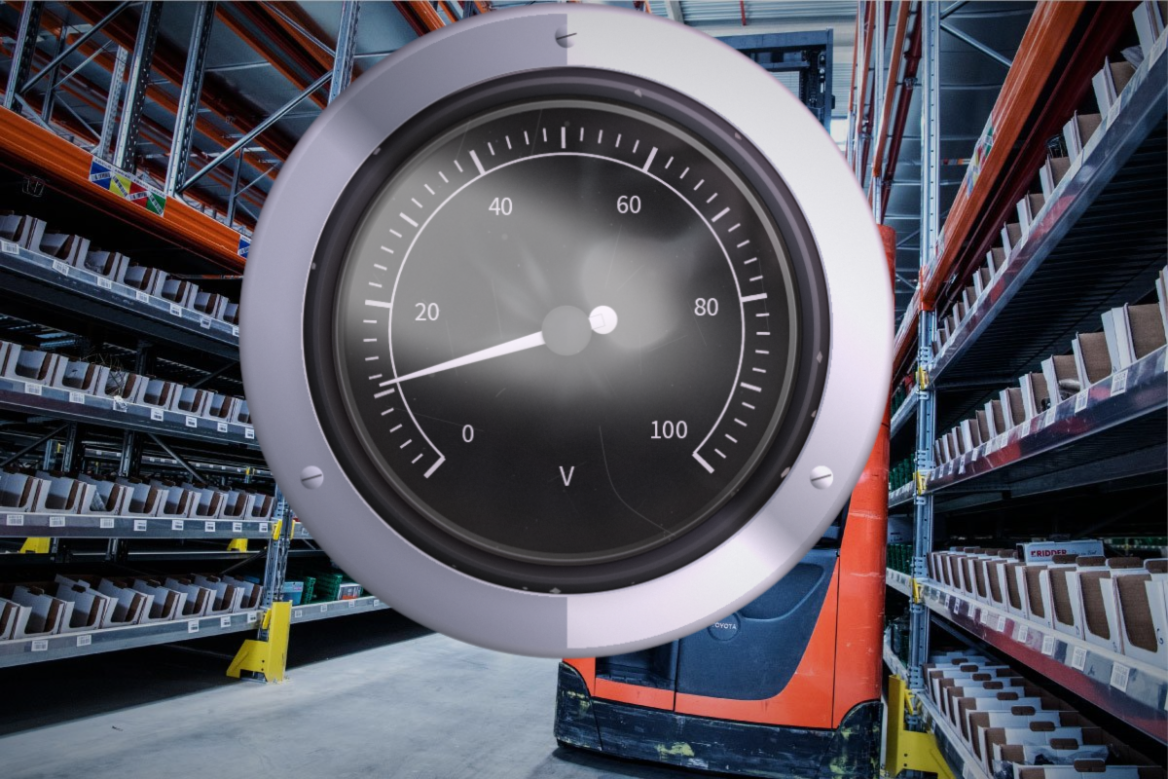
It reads 11
